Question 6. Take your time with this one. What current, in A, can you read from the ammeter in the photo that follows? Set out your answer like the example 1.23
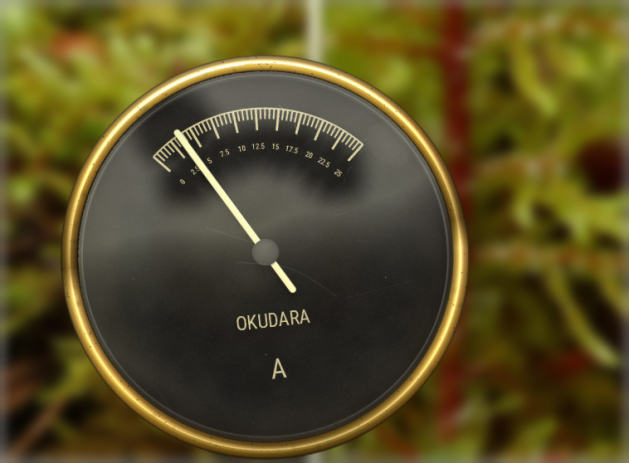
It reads 3.5
